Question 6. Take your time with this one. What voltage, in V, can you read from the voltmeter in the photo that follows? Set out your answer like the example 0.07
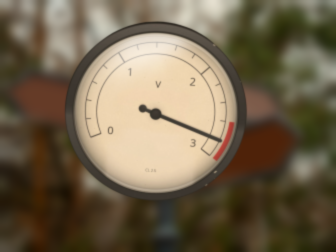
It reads 2.8
